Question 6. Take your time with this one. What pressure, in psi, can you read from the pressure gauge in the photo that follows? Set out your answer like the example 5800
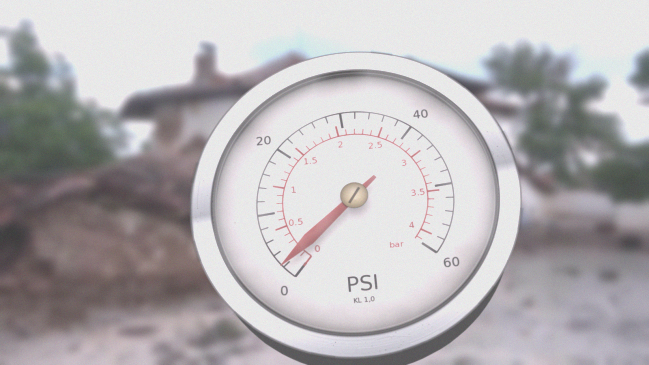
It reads 2
